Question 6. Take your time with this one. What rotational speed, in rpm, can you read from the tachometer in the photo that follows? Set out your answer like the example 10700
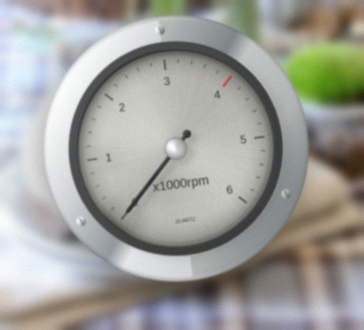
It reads 0
